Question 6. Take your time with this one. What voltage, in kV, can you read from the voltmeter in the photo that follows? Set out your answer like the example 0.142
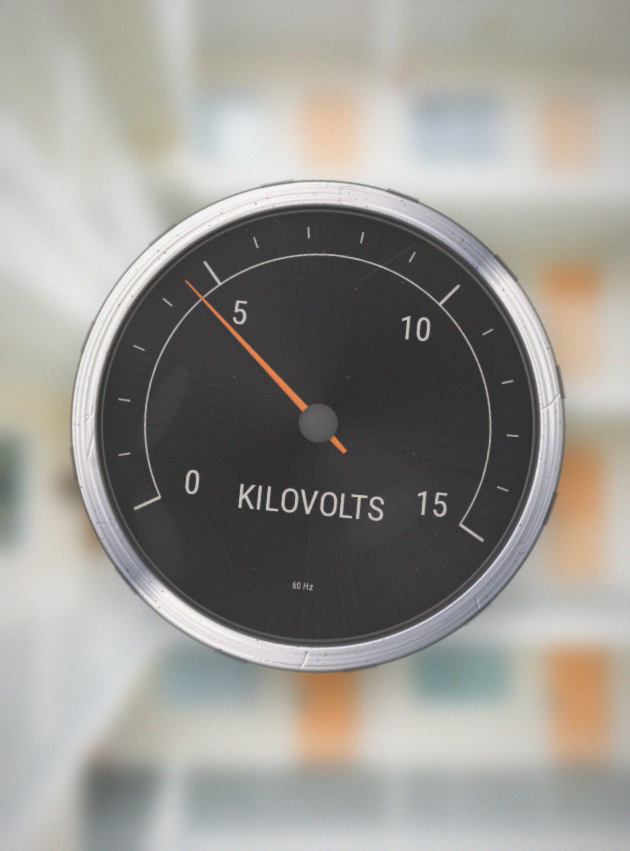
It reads 4.5
